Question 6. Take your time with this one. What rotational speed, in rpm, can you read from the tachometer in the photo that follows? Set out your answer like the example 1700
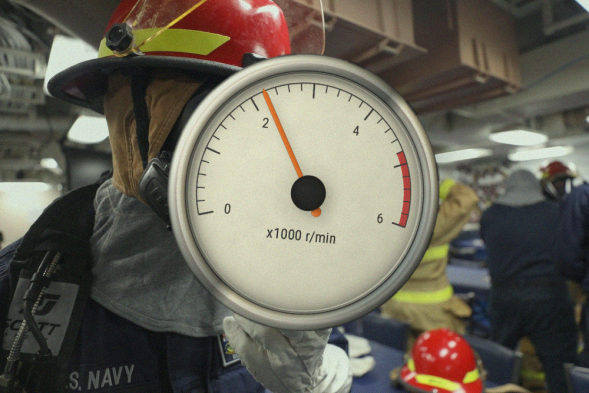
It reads 2200
